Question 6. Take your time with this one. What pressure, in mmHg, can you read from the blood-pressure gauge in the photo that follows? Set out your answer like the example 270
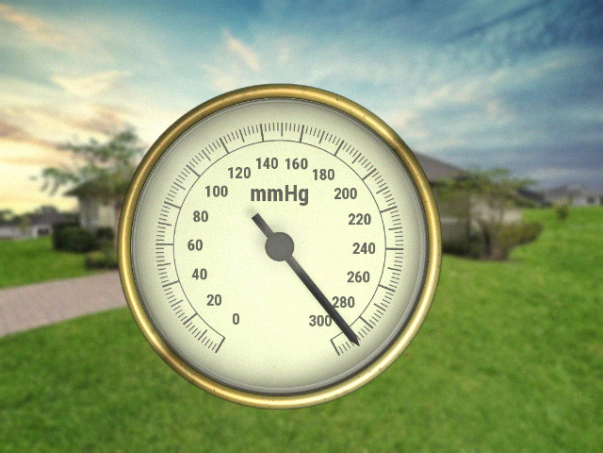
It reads 290
